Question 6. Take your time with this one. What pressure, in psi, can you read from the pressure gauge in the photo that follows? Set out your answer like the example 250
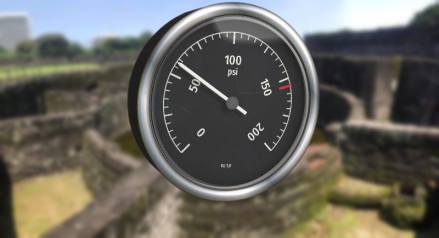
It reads 57.5
